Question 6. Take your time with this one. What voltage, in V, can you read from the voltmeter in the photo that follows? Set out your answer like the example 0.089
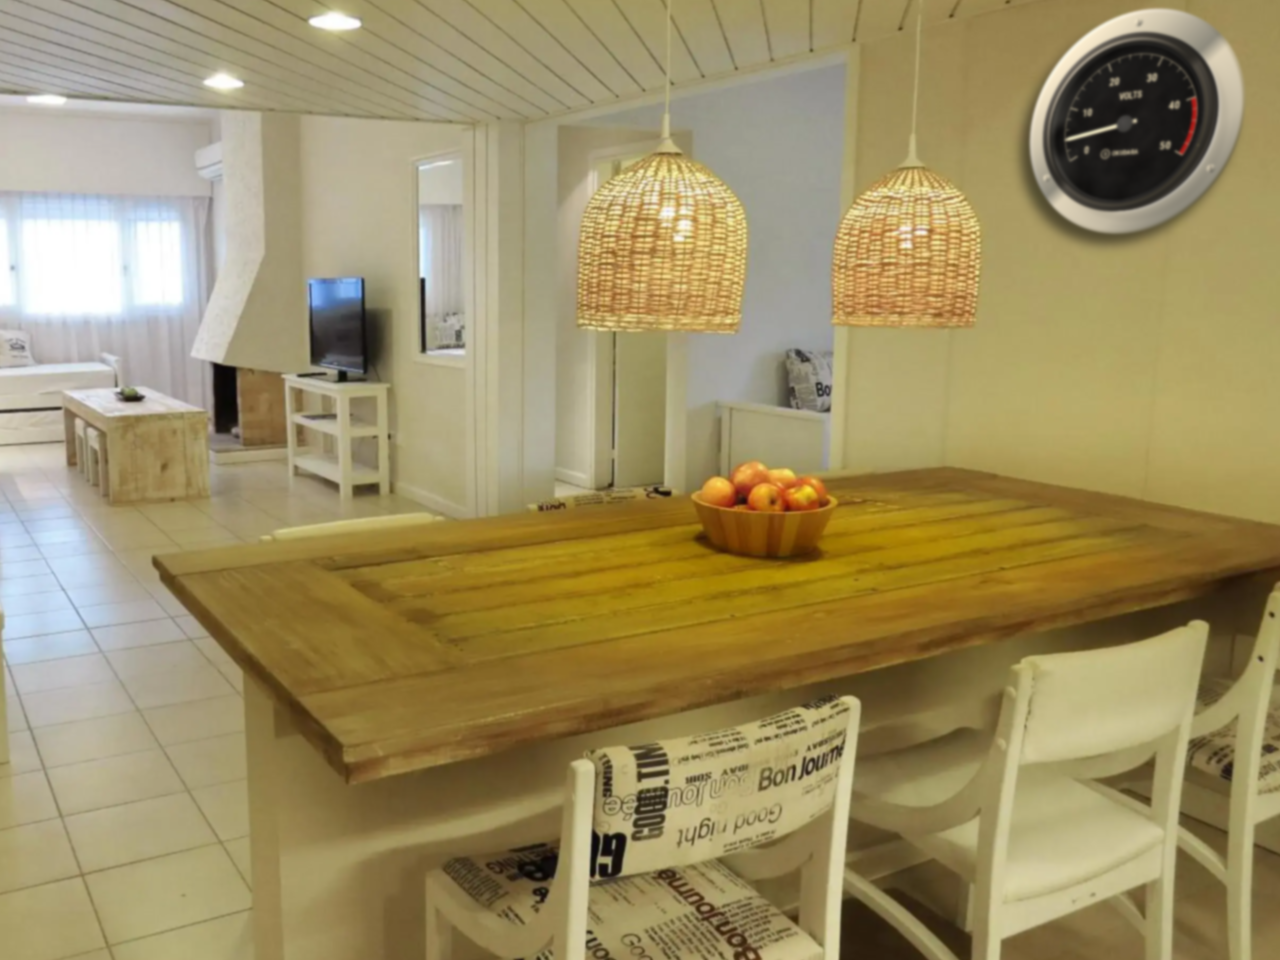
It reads 4
